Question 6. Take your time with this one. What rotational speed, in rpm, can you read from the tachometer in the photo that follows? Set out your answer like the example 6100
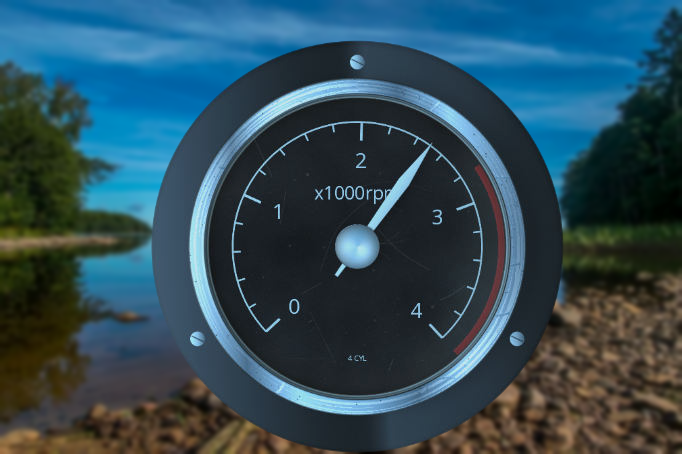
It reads 2500
